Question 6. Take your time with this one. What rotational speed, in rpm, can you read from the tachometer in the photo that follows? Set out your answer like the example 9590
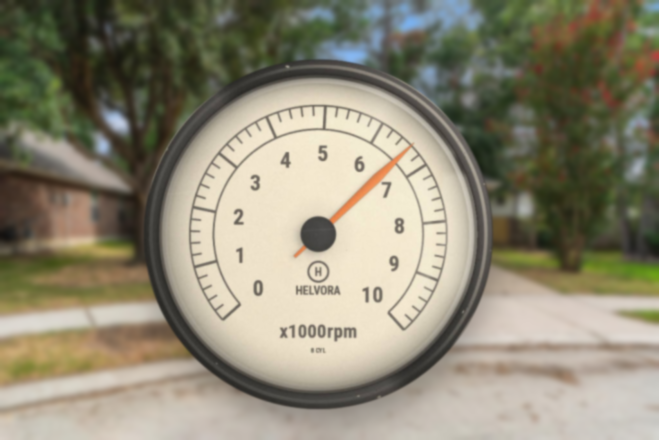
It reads 6600
